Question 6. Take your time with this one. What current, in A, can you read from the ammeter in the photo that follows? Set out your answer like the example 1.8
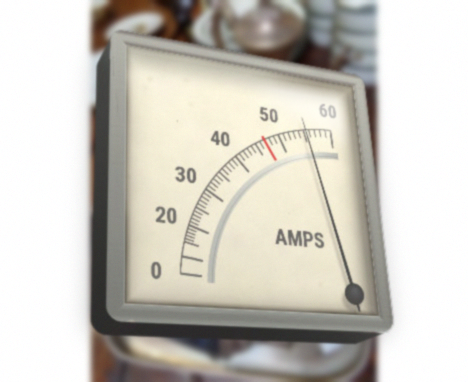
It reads 55
